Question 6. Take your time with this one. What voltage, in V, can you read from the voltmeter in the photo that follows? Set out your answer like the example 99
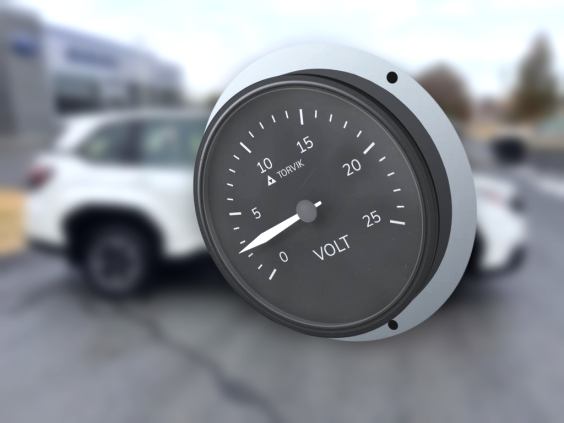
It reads 2.5
